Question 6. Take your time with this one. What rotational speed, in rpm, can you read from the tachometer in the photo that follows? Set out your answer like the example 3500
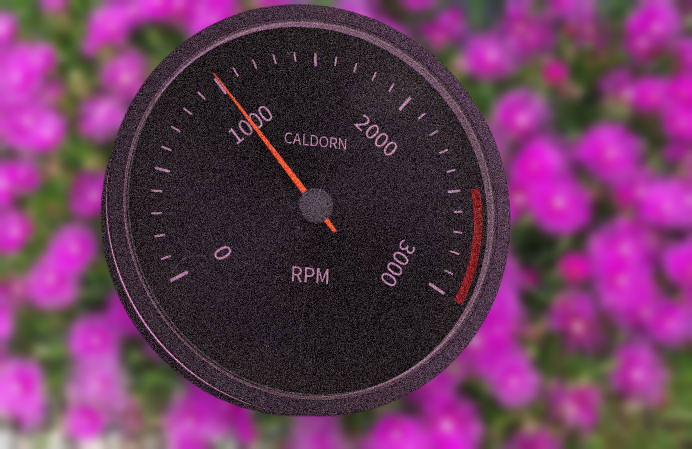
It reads 1000
